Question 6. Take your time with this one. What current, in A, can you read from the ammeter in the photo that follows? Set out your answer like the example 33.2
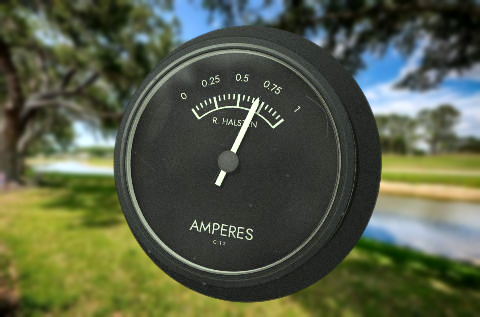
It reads 0.7
